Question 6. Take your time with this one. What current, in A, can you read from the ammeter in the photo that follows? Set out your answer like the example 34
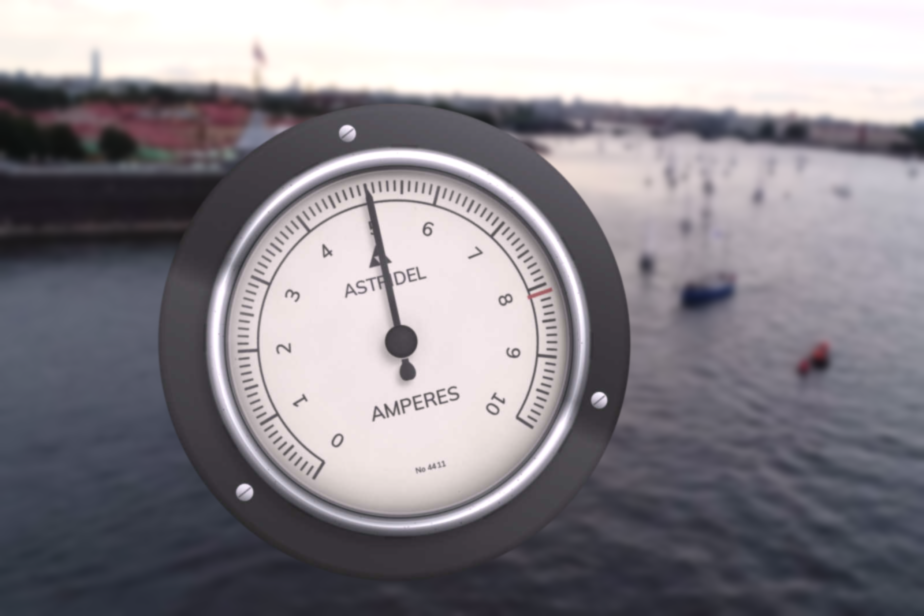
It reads 5
